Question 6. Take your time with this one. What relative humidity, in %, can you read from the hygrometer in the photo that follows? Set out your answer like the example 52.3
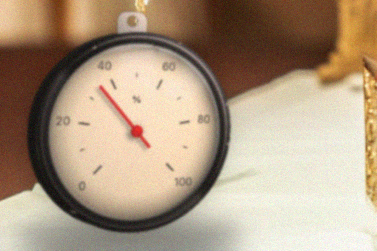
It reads 35
